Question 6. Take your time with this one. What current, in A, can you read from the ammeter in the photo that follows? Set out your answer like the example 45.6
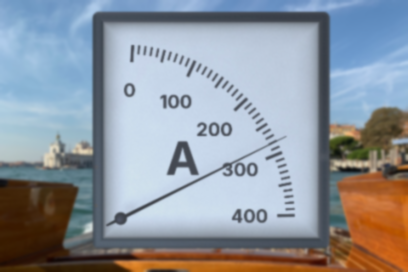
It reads 280
